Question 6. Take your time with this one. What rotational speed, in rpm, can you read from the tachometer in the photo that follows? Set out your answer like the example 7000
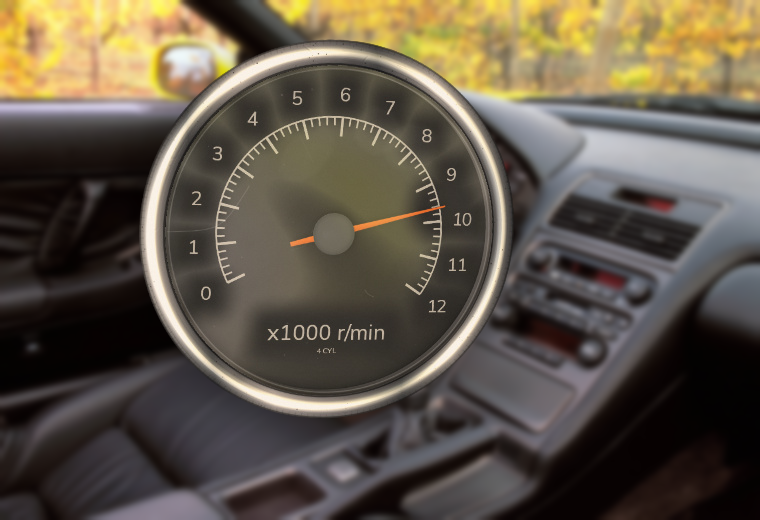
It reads 9600
